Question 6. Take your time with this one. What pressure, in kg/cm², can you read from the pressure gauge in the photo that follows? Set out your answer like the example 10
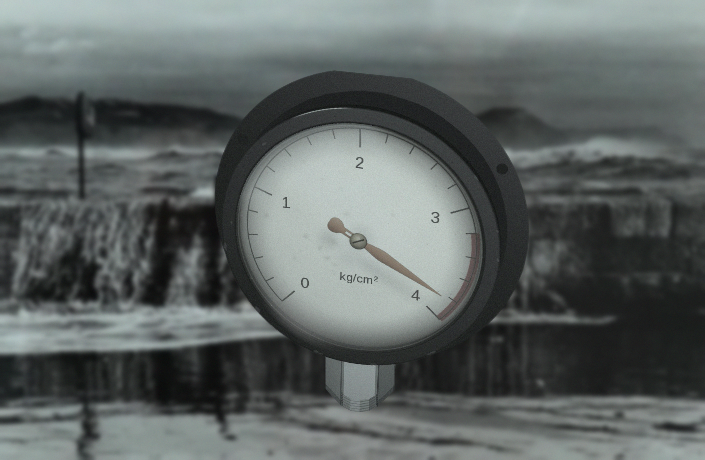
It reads 3.8
